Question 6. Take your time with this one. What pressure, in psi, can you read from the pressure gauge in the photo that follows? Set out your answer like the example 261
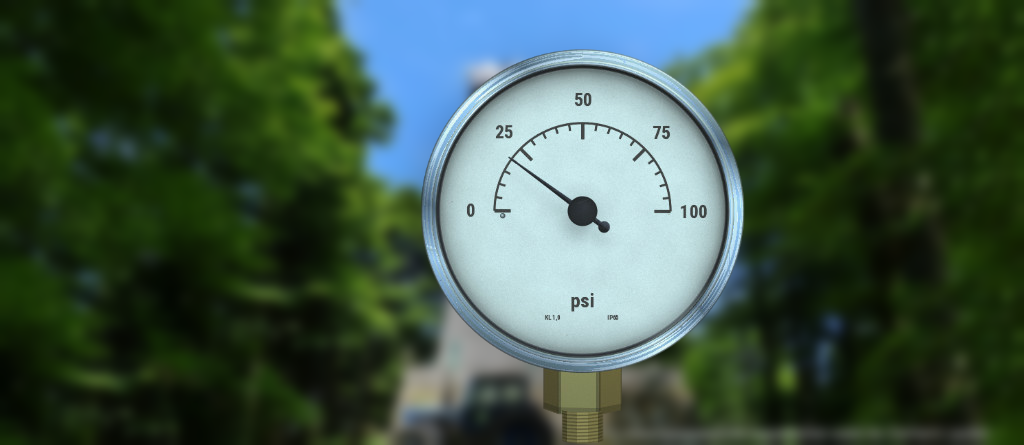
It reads 20
